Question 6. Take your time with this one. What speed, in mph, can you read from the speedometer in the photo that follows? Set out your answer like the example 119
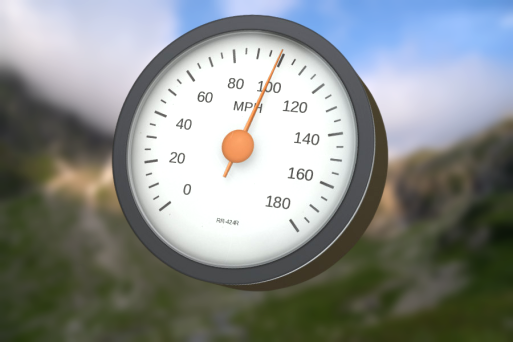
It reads 100
